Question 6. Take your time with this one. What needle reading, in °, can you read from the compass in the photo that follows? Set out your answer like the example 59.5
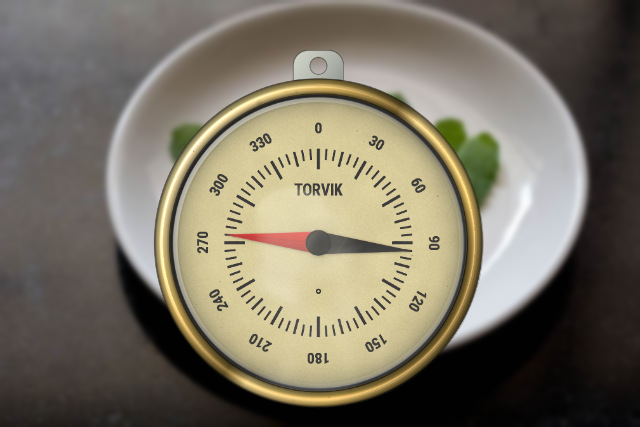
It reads 275
